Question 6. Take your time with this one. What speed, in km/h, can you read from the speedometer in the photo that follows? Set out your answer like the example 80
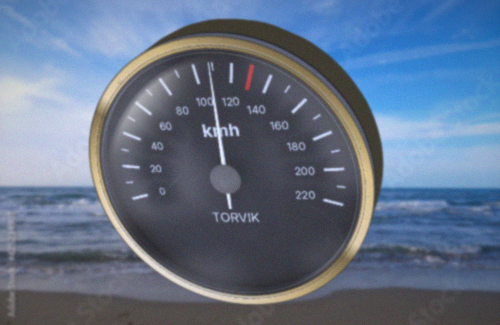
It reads 110
